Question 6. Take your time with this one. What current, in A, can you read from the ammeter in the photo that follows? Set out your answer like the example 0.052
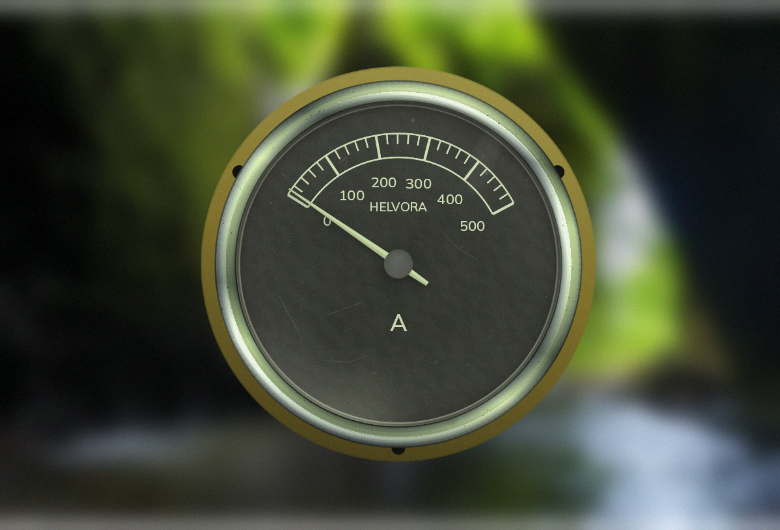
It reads 10
